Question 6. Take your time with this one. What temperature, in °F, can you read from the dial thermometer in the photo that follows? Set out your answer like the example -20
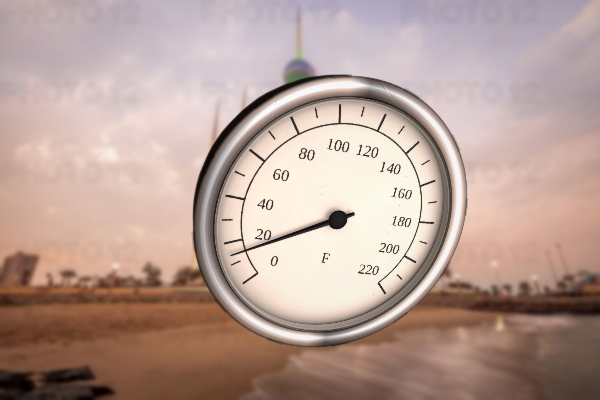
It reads 15
